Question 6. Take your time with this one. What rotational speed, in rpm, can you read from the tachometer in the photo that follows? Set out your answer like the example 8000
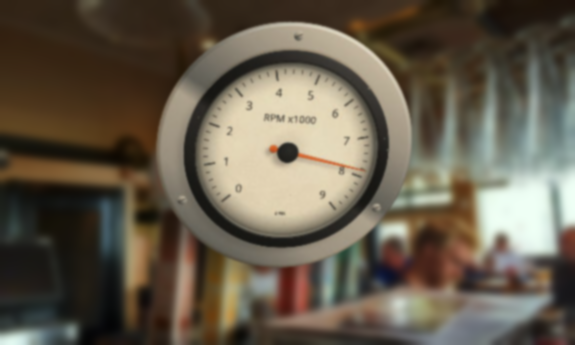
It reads 7800
